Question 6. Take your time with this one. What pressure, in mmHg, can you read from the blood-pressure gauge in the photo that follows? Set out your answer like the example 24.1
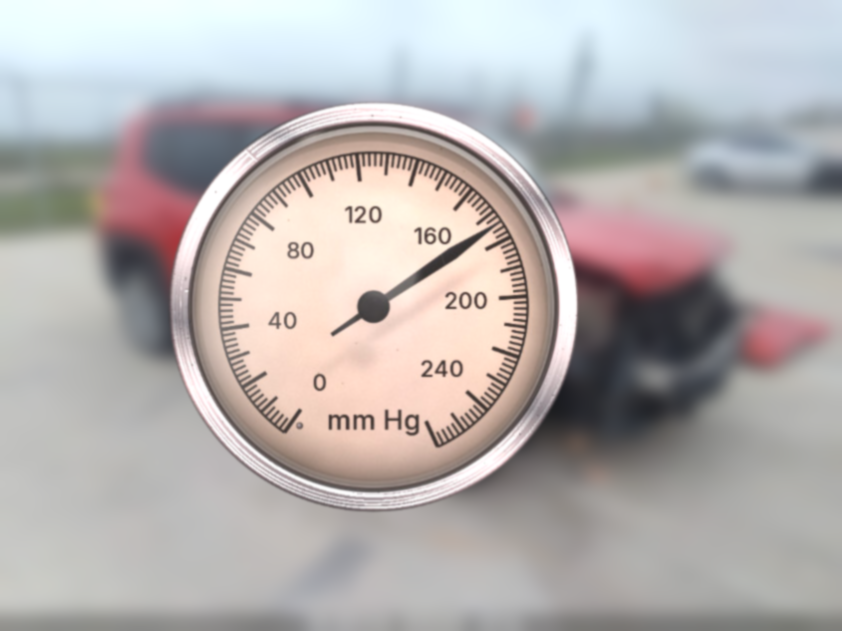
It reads 174
